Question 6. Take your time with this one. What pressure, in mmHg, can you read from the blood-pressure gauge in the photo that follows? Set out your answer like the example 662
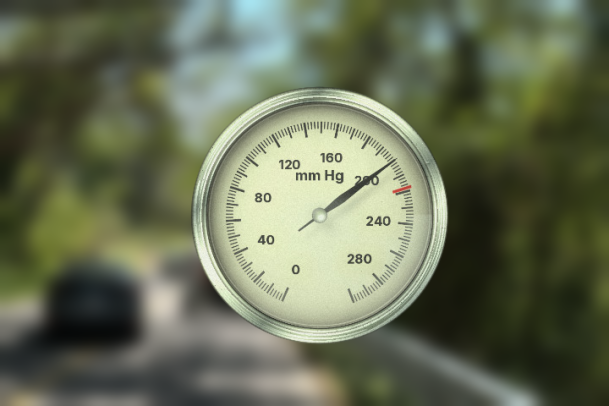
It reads 200
